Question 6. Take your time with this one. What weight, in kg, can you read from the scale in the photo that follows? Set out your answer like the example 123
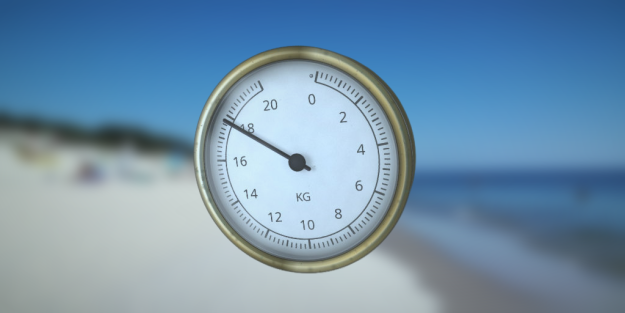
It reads 17.8
